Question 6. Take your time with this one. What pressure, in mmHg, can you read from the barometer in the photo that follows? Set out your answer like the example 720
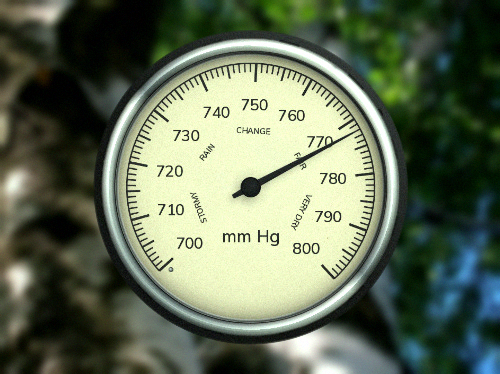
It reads 772
